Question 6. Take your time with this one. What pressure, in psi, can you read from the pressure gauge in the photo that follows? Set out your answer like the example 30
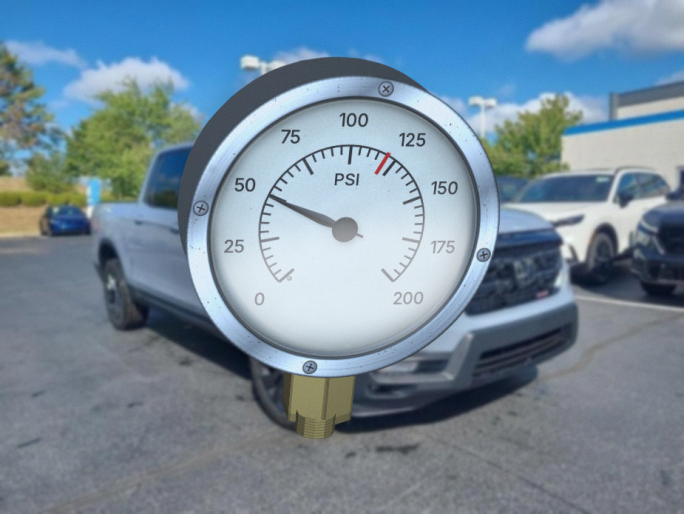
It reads 50
